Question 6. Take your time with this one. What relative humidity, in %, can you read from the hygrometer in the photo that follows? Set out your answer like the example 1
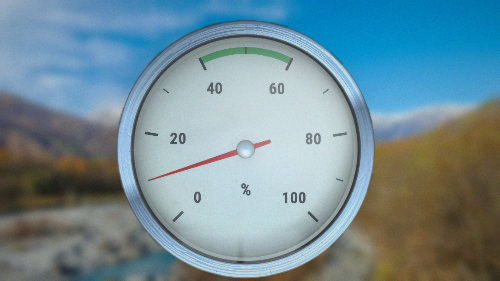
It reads 10
